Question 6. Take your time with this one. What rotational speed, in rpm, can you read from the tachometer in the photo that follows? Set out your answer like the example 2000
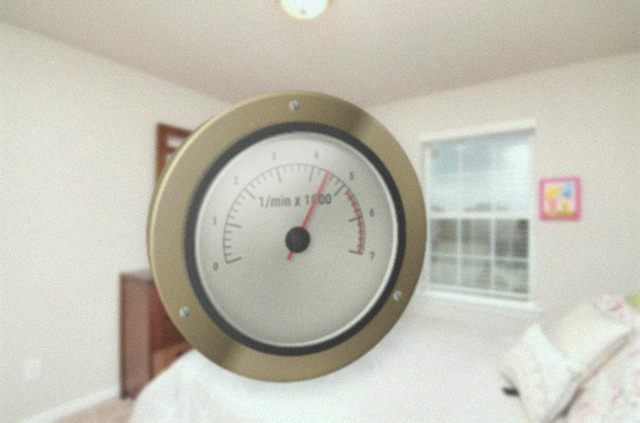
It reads 4400
